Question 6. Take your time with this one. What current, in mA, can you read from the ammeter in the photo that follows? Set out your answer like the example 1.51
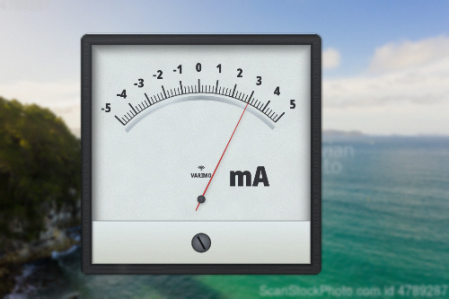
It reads 3
